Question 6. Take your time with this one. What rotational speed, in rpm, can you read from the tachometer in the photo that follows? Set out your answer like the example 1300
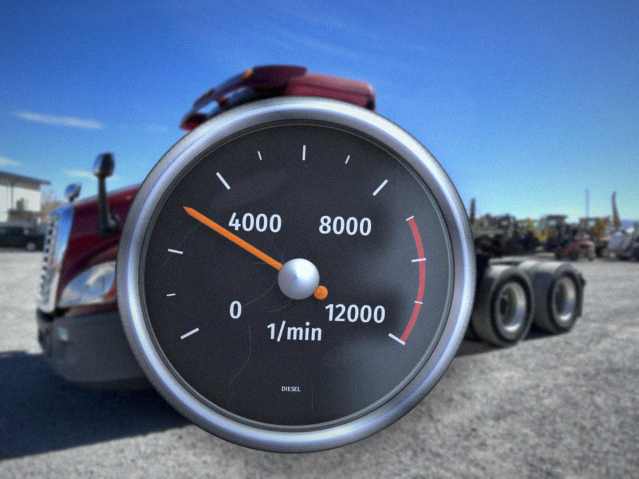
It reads 3000
